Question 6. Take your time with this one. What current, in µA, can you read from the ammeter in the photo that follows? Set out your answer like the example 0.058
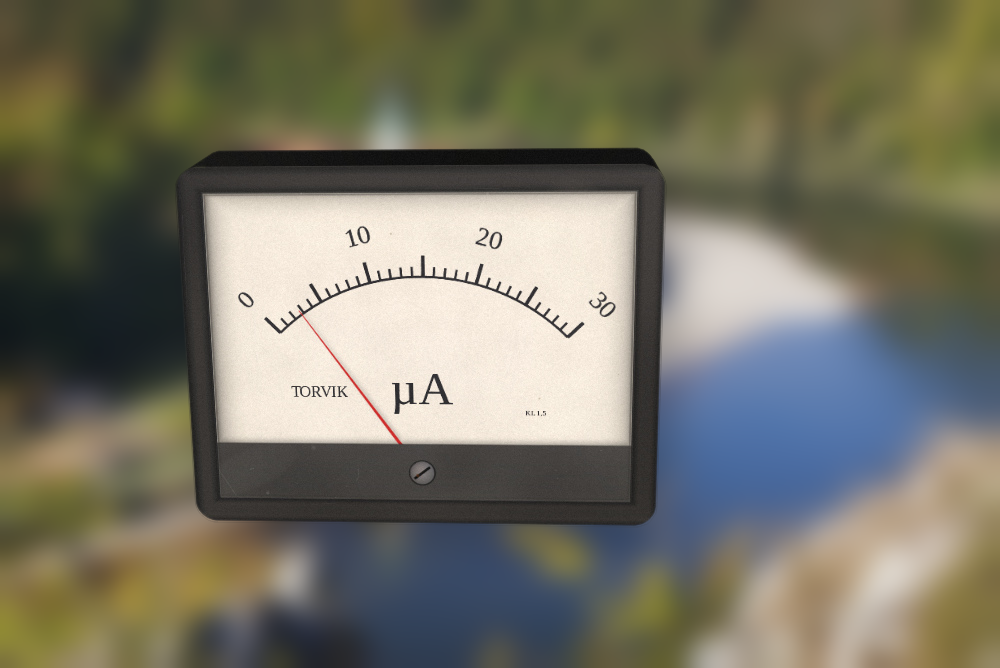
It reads 3
